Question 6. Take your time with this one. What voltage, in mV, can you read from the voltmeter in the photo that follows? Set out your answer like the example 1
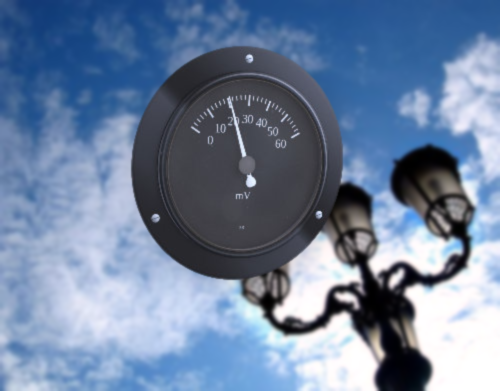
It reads 20
